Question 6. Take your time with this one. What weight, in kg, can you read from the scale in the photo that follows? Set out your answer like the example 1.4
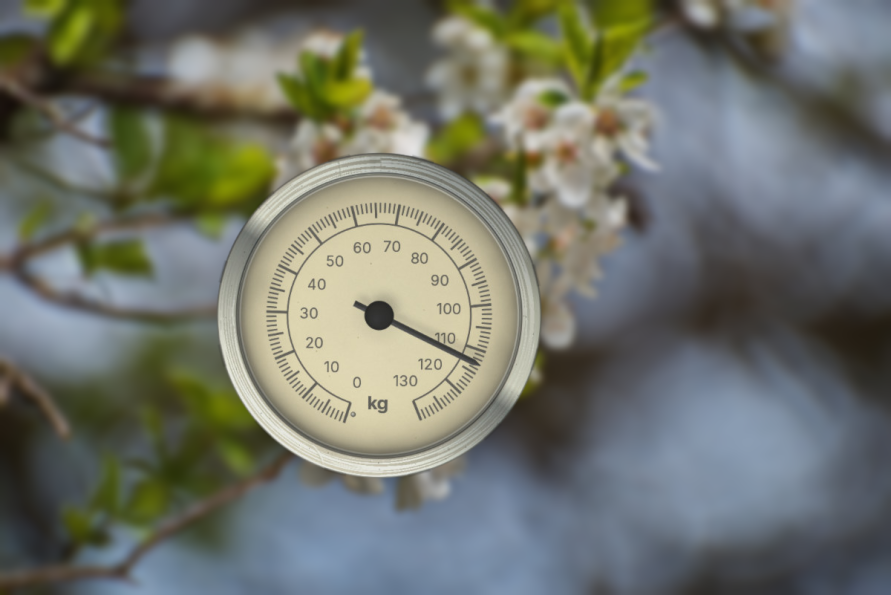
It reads 113
